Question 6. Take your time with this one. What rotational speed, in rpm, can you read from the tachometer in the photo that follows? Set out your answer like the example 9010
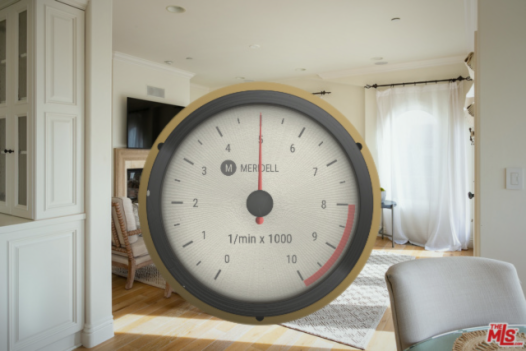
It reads 5000
